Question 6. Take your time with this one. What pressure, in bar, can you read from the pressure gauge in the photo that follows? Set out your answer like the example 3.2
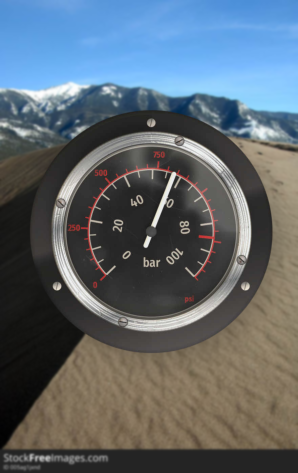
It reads 57.5
